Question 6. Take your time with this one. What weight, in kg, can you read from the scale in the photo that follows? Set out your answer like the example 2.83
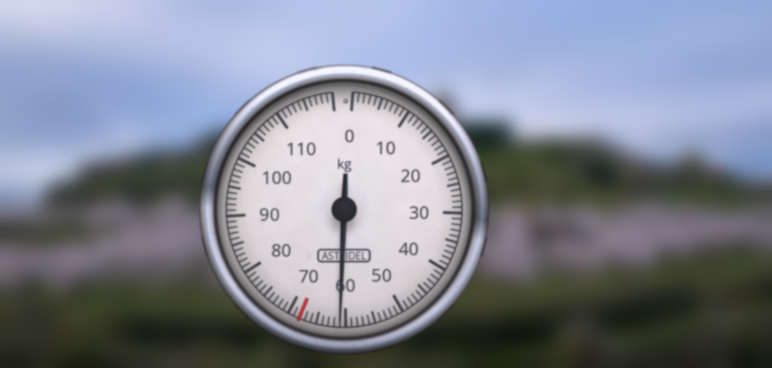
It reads 61
